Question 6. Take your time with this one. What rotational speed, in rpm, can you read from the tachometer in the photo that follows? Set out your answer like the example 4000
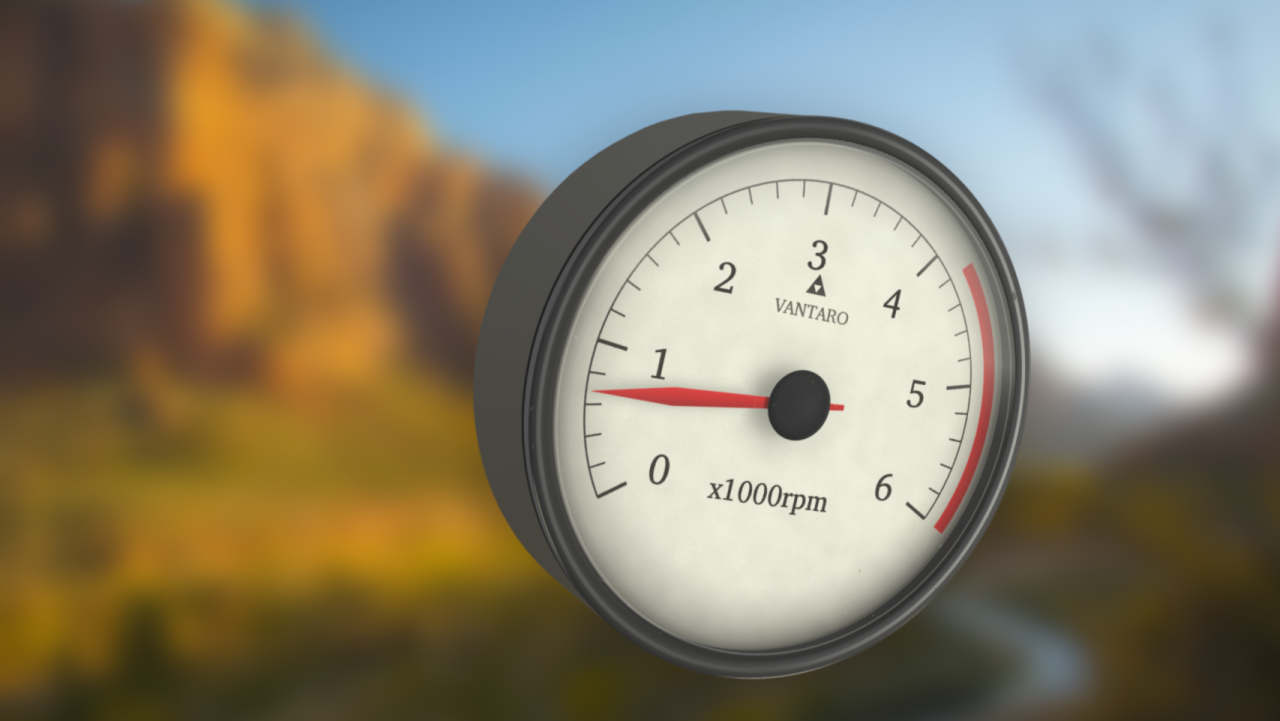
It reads 700
